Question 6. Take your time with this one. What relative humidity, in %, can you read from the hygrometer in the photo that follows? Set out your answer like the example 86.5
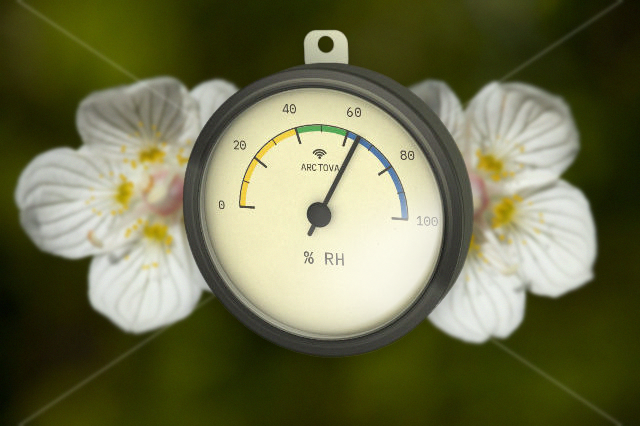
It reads 65
